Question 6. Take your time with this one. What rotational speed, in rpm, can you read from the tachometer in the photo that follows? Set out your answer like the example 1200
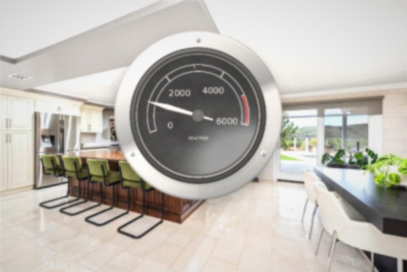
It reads 1000
